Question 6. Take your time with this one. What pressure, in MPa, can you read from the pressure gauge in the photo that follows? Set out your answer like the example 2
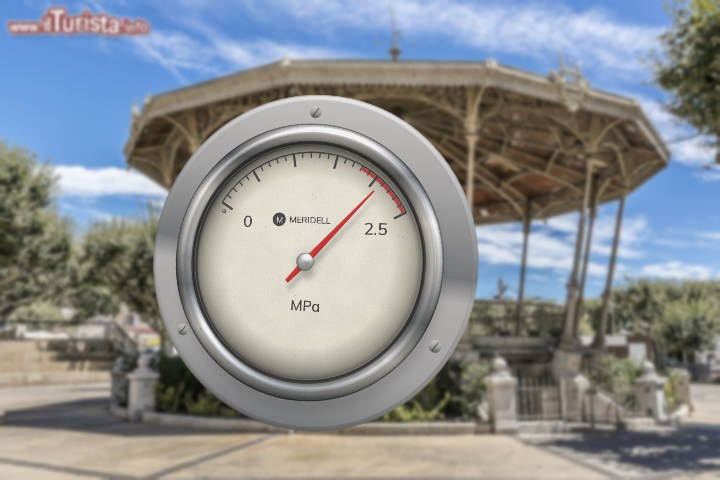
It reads 2.1
